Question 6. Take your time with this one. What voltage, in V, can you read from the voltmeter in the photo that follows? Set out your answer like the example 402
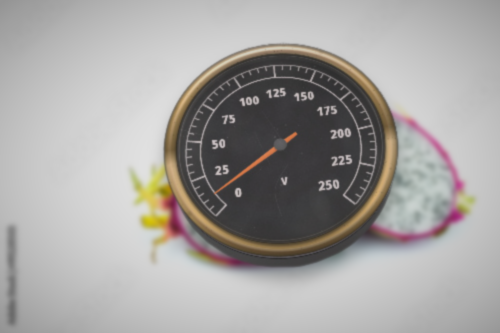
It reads 10
